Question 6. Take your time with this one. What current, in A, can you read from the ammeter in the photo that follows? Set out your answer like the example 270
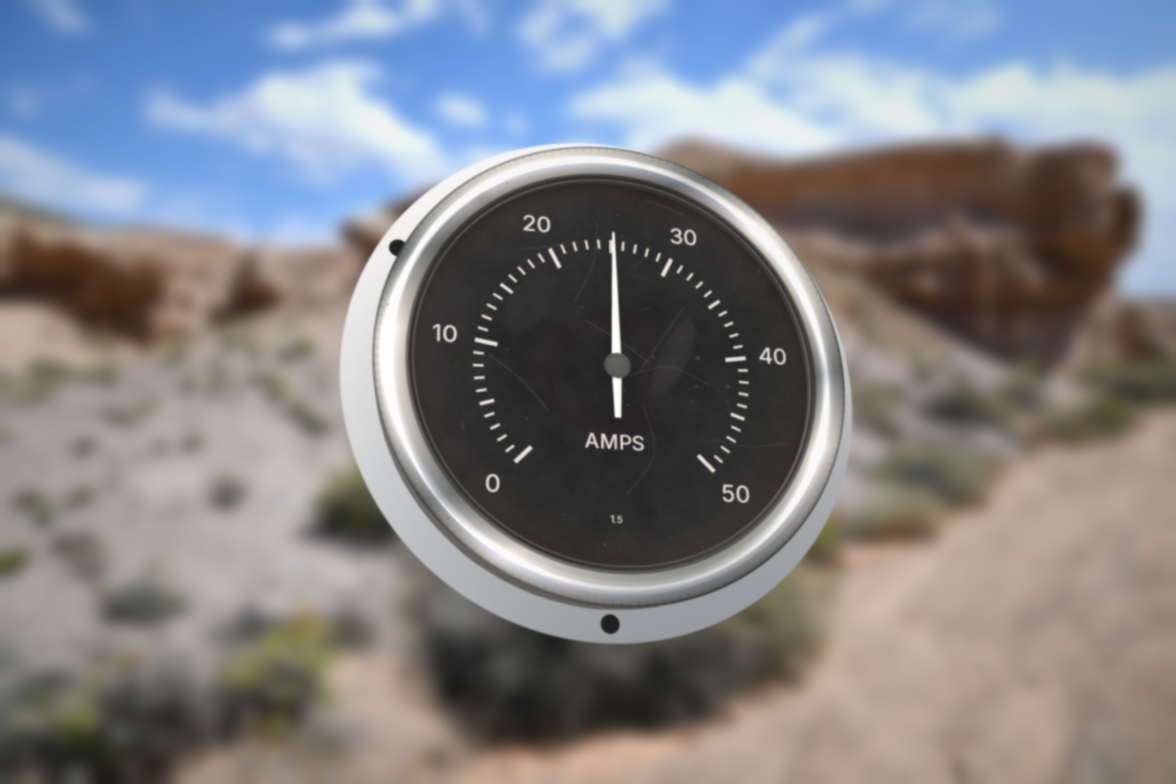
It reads 25
